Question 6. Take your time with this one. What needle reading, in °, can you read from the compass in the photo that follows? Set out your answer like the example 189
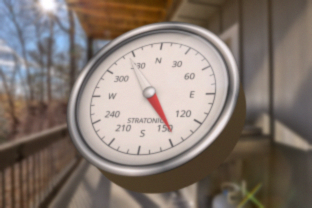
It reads 145
